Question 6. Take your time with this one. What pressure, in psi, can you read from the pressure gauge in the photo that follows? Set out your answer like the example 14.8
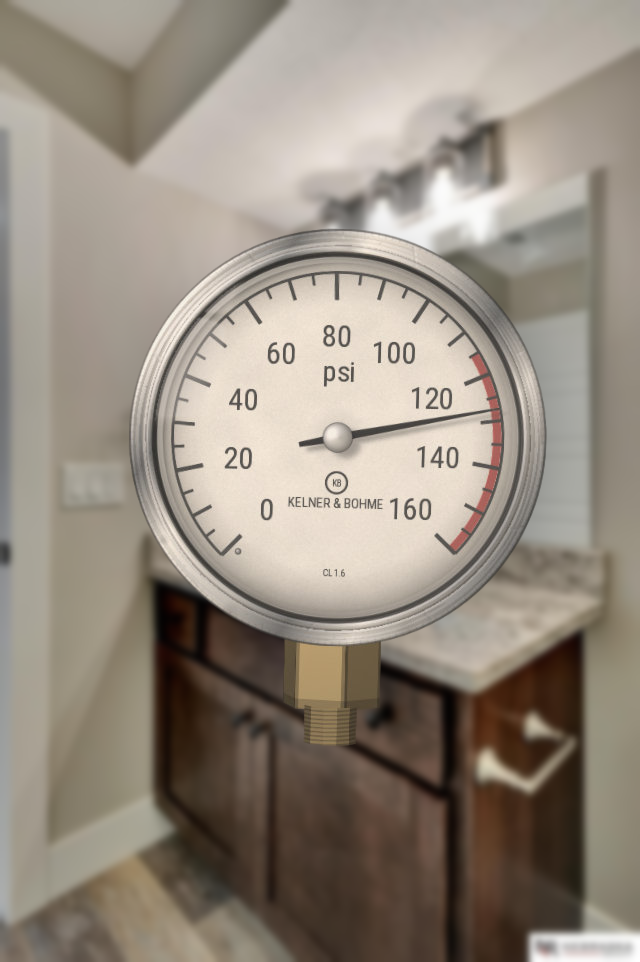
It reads 127.5
